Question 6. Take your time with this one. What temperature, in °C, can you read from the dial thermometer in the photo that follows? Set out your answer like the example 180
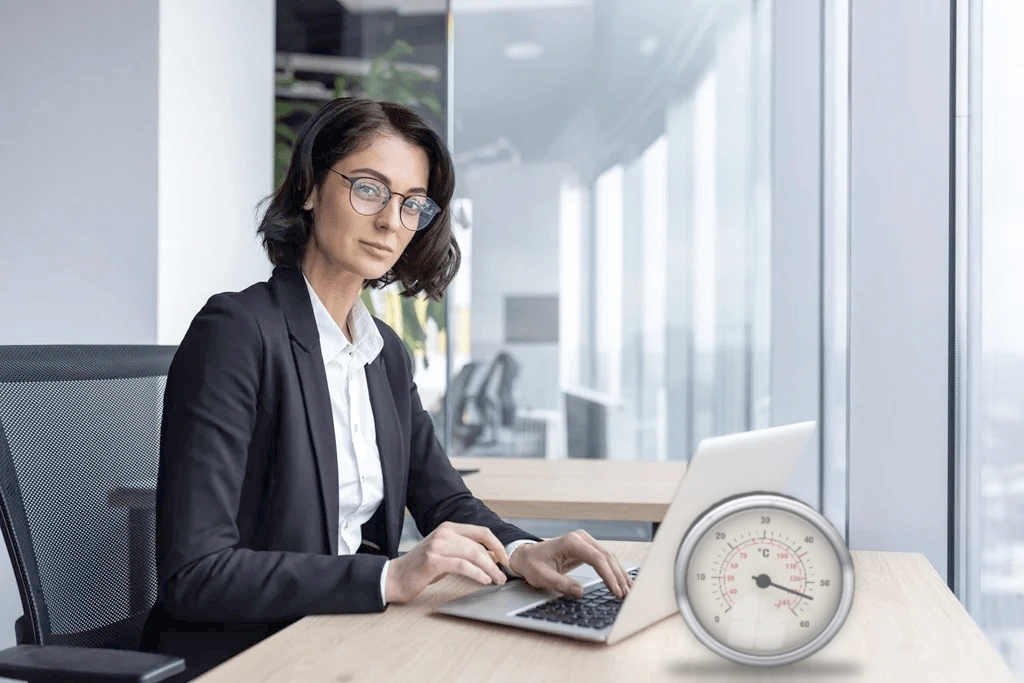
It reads 54
